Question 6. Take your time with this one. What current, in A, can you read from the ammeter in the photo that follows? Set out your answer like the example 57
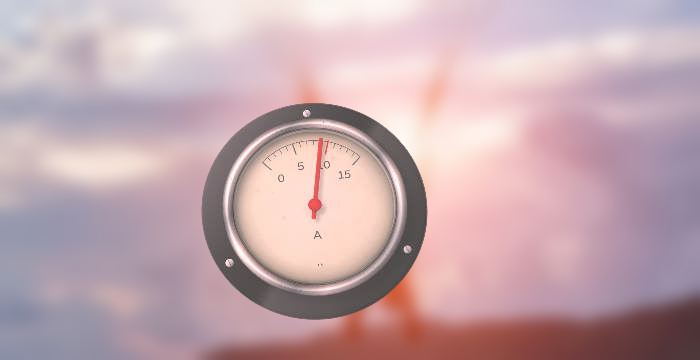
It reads 9
